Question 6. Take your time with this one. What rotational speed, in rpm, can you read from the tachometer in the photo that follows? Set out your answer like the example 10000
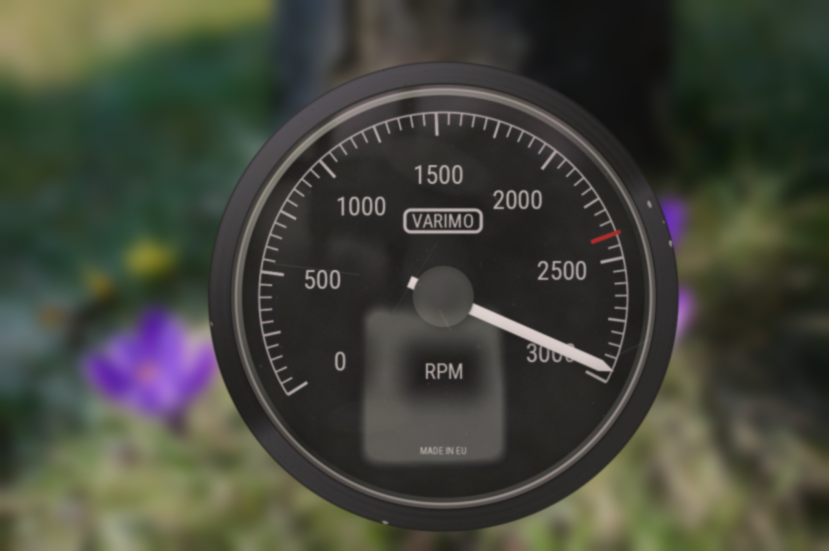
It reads 2950
